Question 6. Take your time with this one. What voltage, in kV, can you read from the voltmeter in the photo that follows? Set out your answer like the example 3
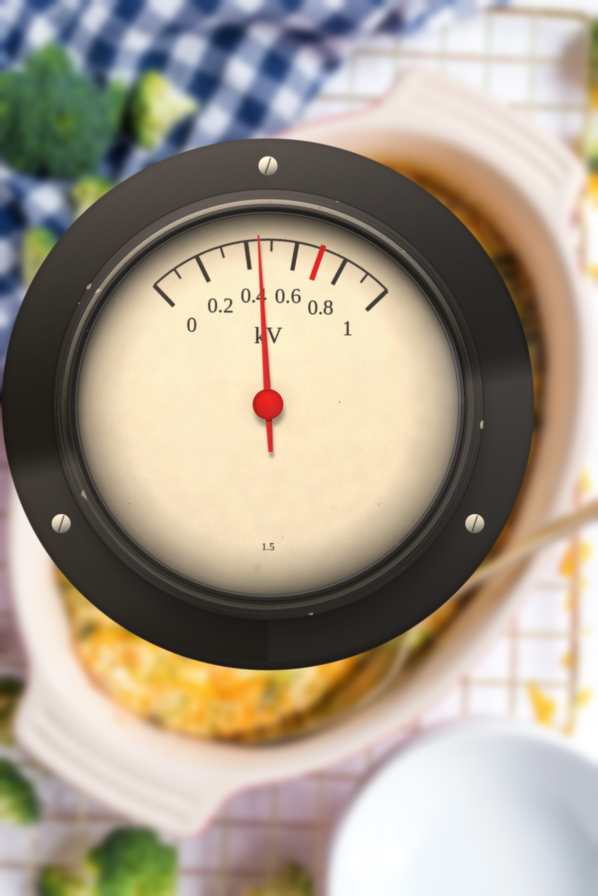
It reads 0.45
